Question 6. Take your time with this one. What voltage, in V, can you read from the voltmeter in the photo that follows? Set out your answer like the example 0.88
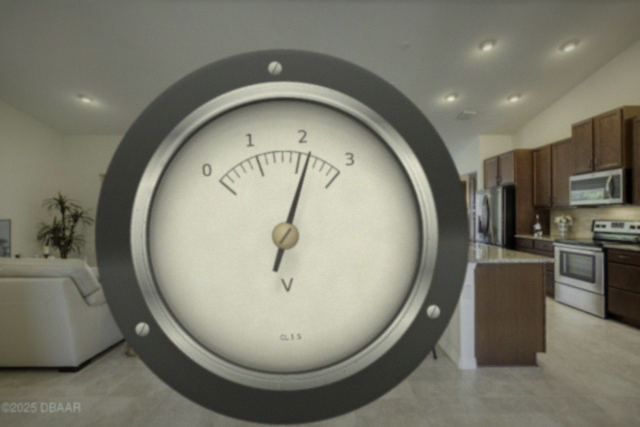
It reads 2.2
